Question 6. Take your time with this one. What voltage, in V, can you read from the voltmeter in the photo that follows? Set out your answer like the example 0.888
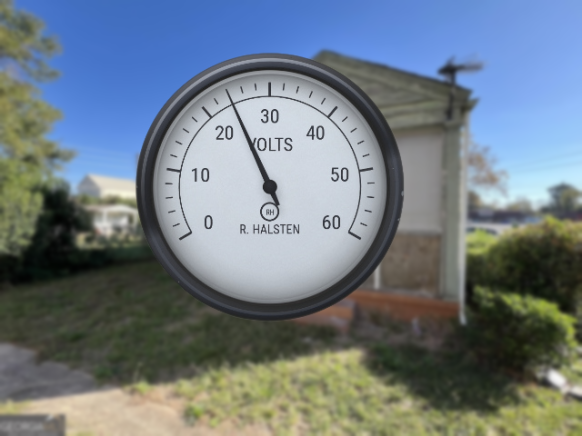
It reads 24
